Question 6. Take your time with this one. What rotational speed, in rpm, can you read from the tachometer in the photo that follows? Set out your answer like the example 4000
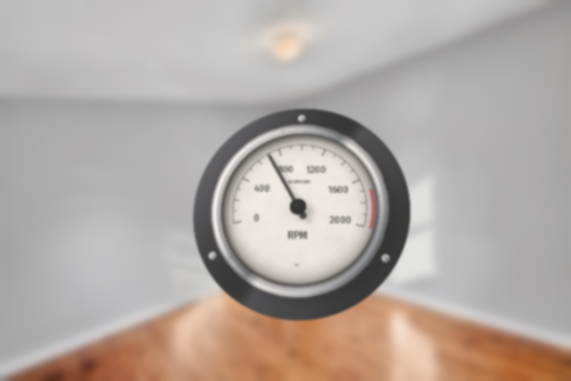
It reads 700
